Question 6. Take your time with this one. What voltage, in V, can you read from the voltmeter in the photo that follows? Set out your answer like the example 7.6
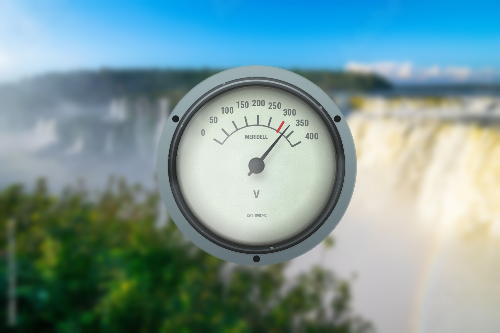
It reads 325
